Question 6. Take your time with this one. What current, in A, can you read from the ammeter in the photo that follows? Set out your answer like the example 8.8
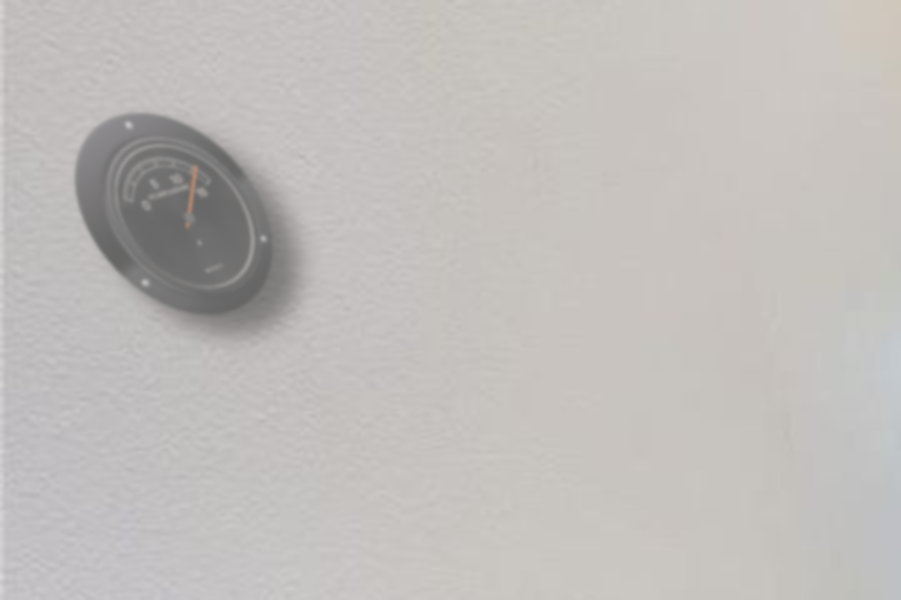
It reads 12.5
